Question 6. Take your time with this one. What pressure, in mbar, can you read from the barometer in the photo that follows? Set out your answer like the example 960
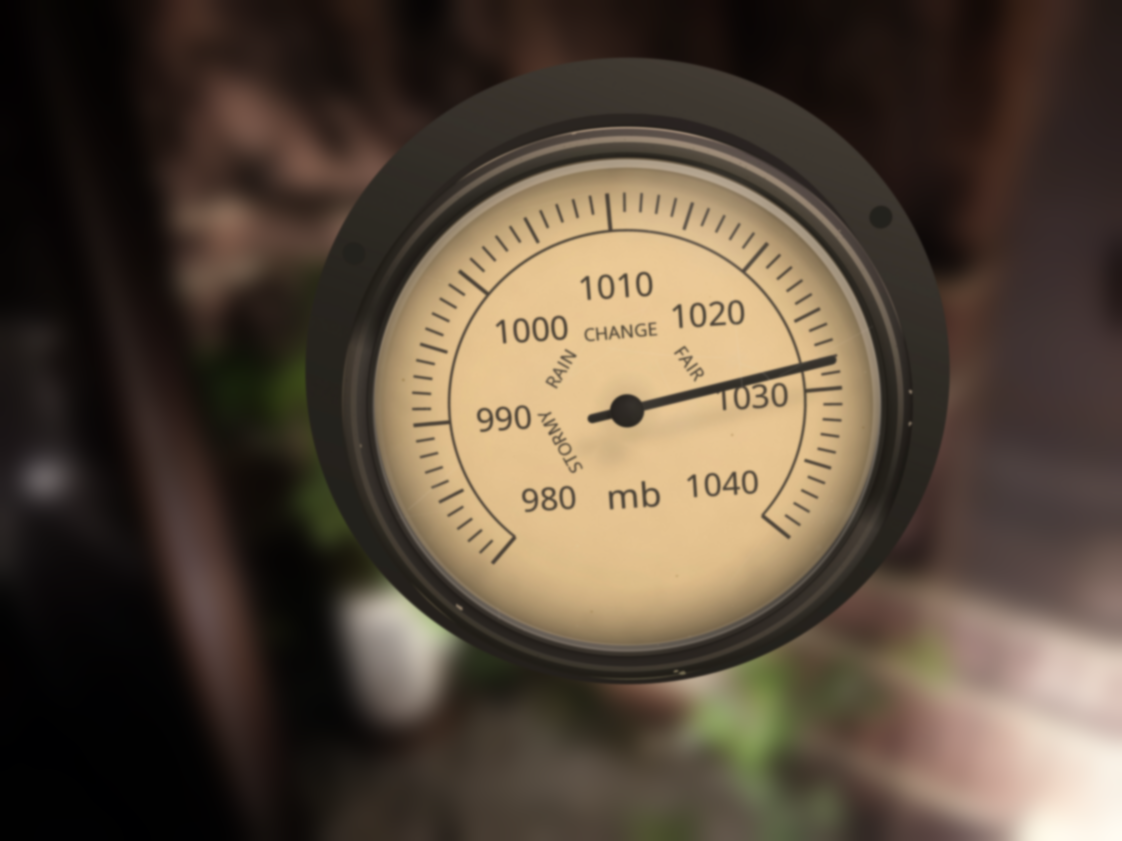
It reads 1028
